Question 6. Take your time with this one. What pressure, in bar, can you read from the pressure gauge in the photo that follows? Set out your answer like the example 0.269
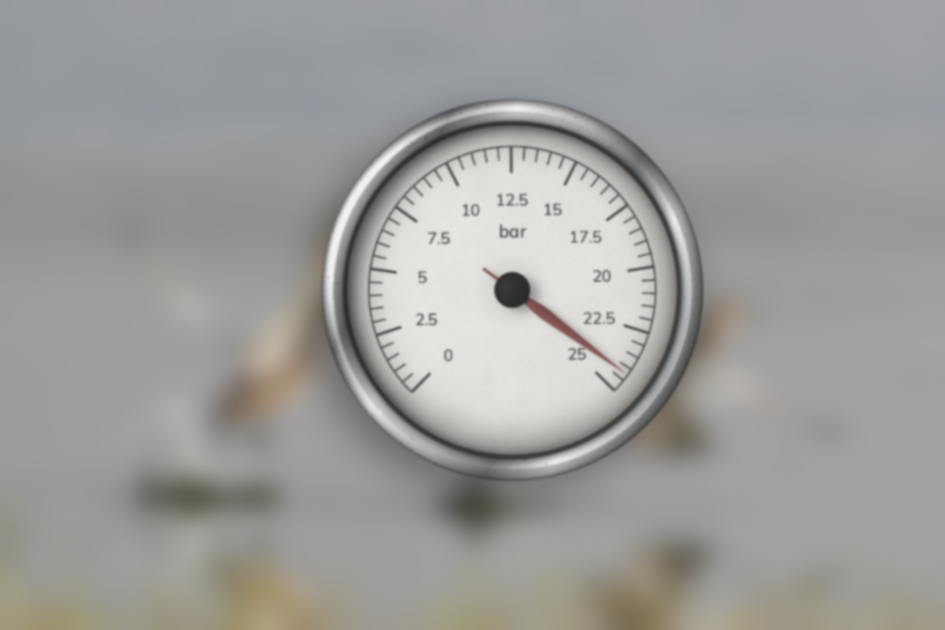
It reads 24.25
